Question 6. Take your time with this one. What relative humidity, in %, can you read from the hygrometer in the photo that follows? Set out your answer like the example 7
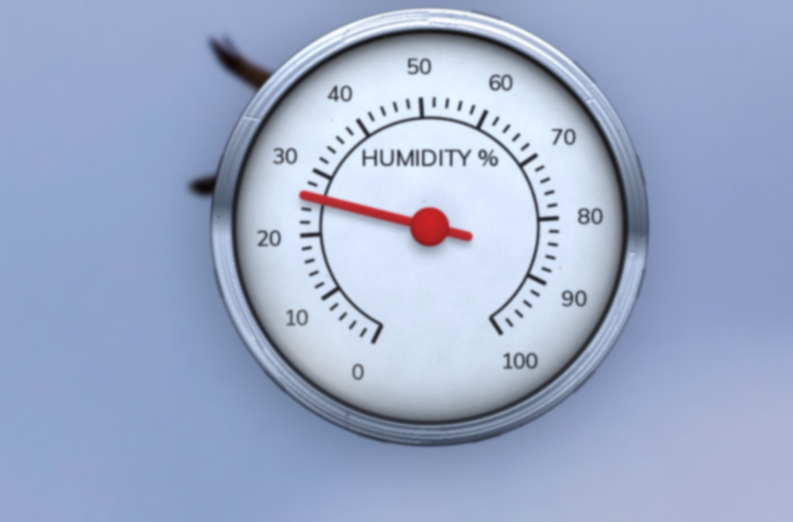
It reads 26
